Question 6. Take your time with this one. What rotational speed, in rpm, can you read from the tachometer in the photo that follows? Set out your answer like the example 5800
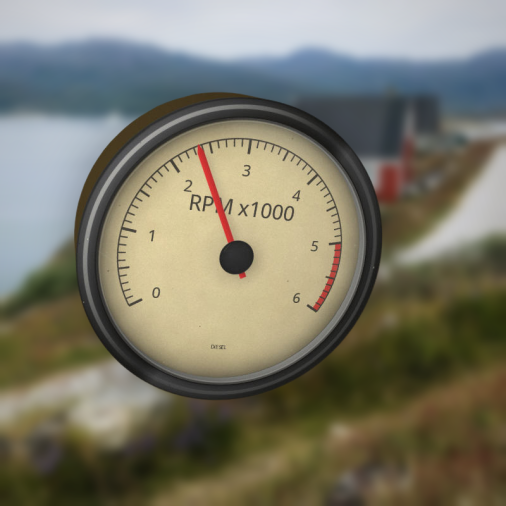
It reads 2350
